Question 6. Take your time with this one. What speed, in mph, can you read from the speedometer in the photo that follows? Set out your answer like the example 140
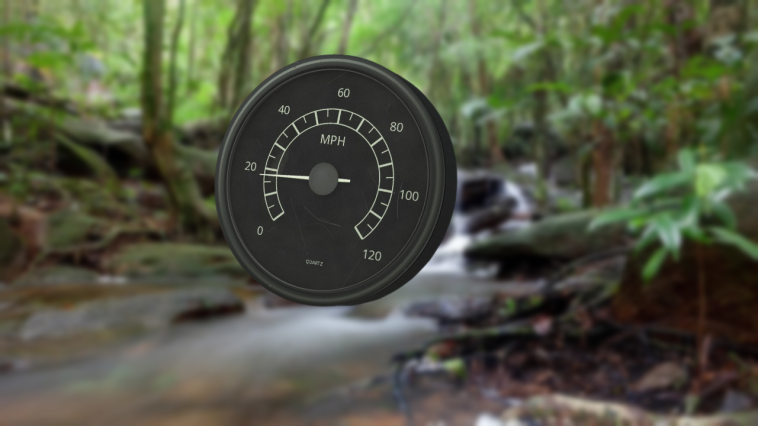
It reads 17.5
